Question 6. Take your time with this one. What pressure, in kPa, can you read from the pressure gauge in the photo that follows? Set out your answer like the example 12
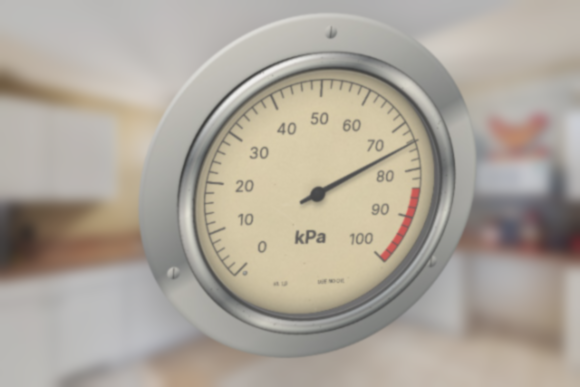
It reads 74
